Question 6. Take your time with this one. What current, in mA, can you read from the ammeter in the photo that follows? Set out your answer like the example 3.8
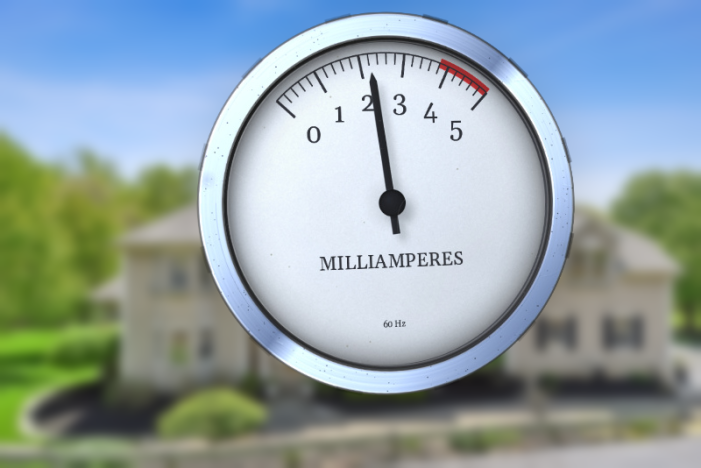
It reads 2.2
